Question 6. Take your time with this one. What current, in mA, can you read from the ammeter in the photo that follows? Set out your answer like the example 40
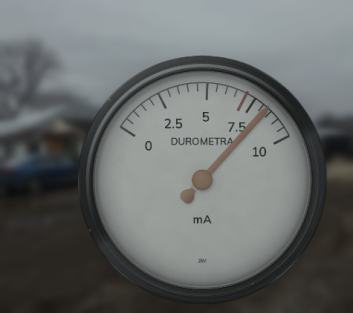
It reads 8.25
